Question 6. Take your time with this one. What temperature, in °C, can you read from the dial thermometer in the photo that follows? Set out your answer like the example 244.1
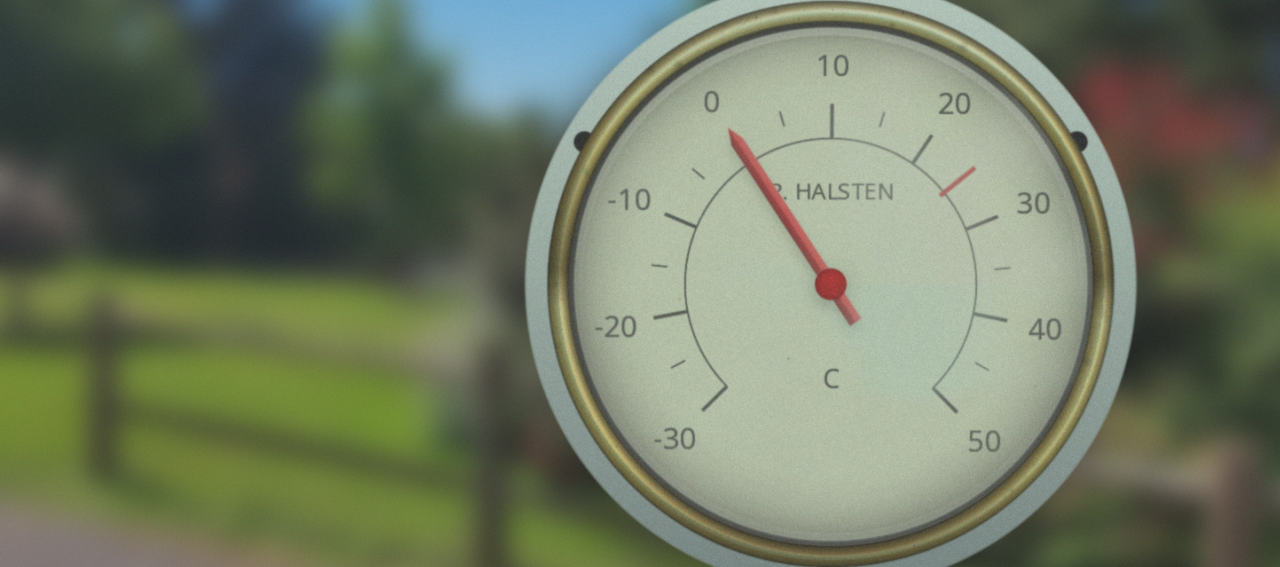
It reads 0
